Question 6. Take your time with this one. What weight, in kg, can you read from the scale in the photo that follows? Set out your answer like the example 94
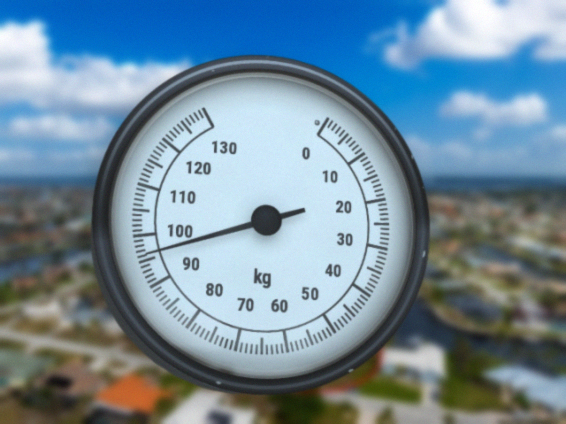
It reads 96
